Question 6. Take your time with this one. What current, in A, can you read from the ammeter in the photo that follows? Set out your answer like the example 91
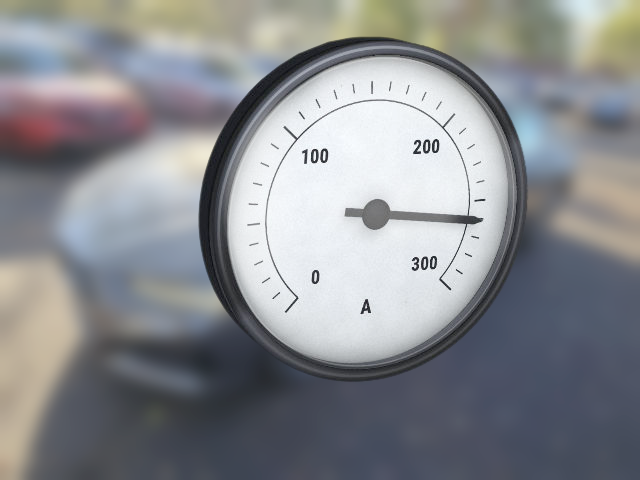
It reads 260
